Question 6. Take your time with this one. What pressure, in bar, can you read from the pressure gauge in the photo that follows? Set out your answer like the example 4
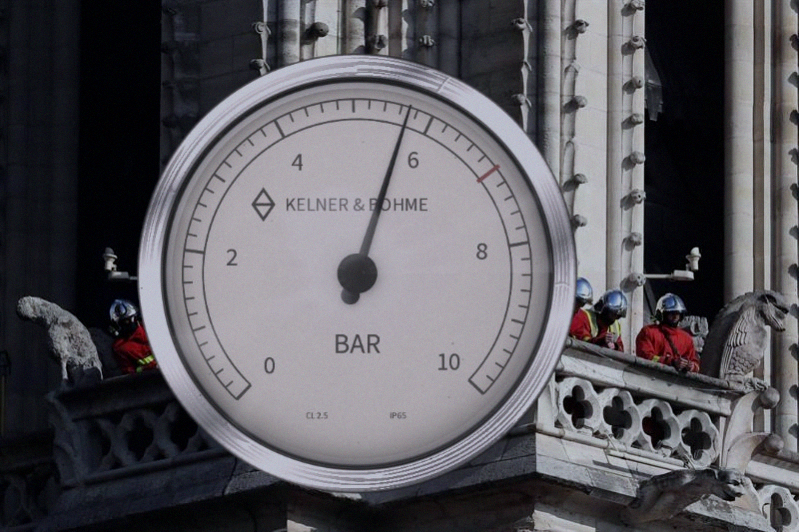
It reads 5.7
